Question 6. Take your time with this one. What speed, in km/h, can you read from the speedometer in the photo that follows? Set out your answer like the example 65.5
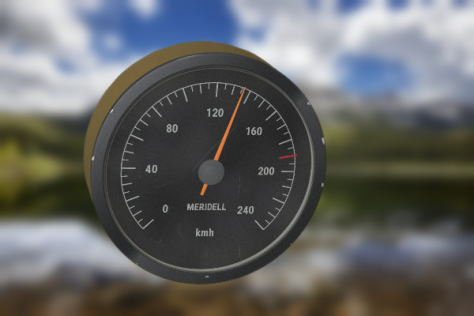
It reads 135
